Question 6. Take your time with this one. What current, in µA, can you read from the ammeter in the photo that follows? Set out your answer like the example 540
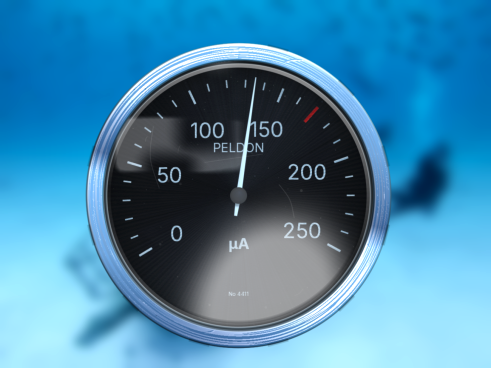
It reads 135
